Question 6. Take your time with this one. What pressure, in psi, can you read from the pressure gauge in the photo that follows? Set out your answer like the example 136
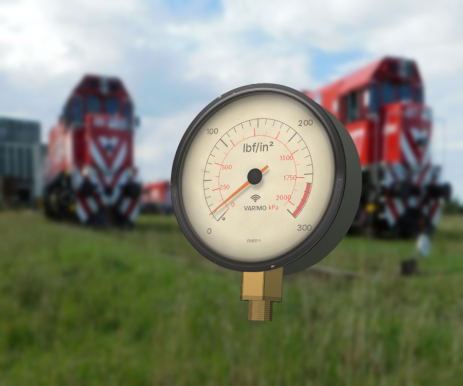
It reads 10
